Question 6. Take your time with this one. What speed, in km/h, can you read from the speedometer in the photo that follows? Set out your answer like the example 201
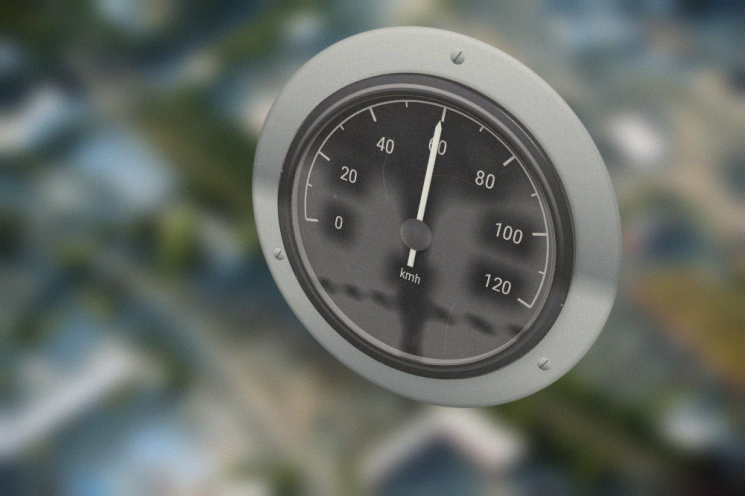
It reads 60
